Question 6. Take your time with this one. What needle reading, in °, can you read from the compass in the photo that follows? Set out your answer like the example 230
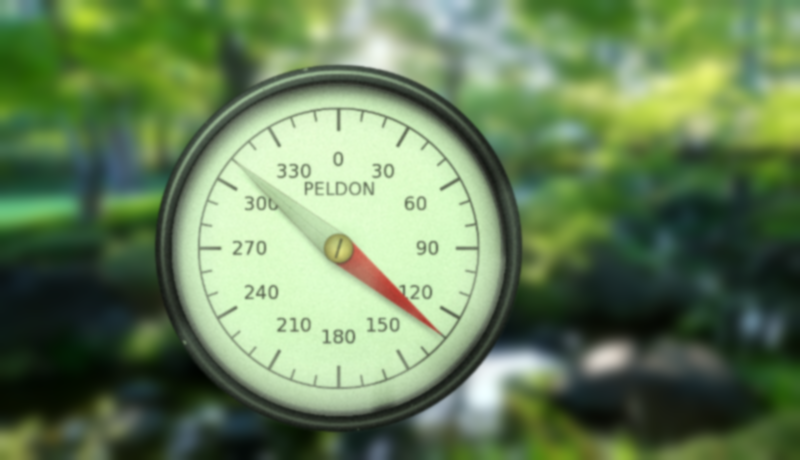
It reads 130
